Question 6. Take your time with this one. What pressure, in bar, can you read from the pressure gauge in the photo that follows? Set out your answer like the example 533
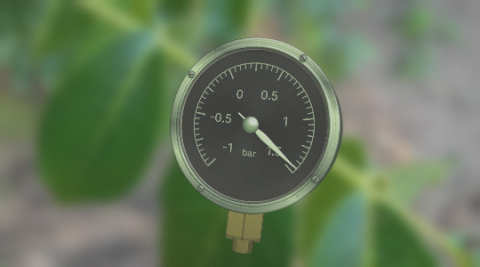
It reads 1.45
